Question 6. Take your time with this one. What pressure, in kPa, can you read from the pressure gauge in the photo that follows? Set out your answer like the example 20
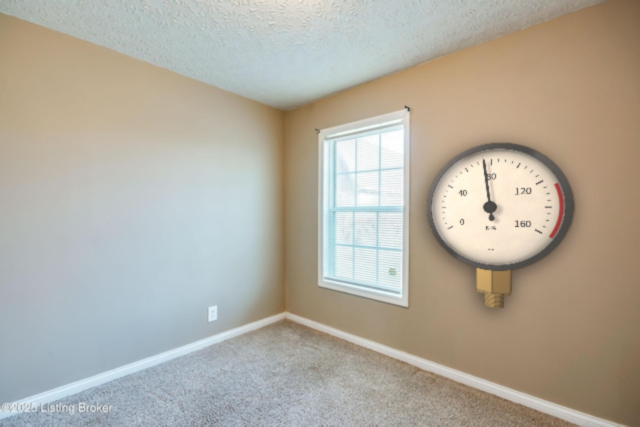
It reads 75
